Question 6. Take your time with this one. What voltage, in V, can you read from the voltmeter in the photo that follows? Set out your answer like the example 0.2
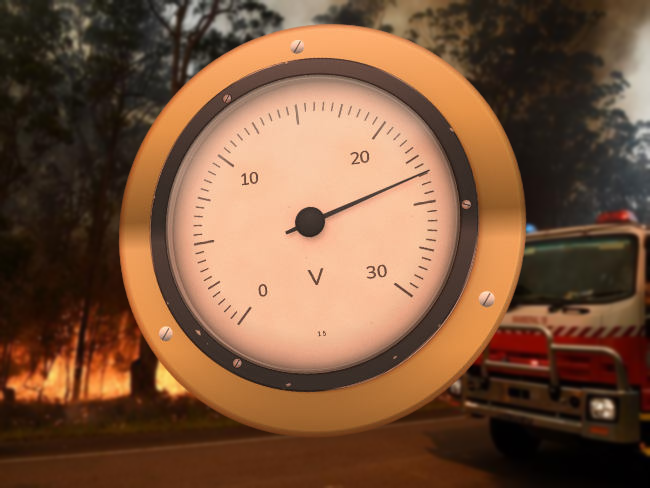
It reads 23.5
